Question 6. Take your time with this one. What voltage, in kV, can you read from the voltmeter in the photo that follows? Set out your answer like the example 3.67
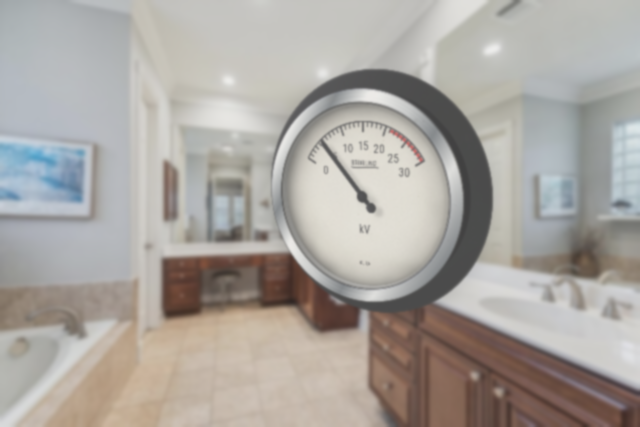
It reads 5
